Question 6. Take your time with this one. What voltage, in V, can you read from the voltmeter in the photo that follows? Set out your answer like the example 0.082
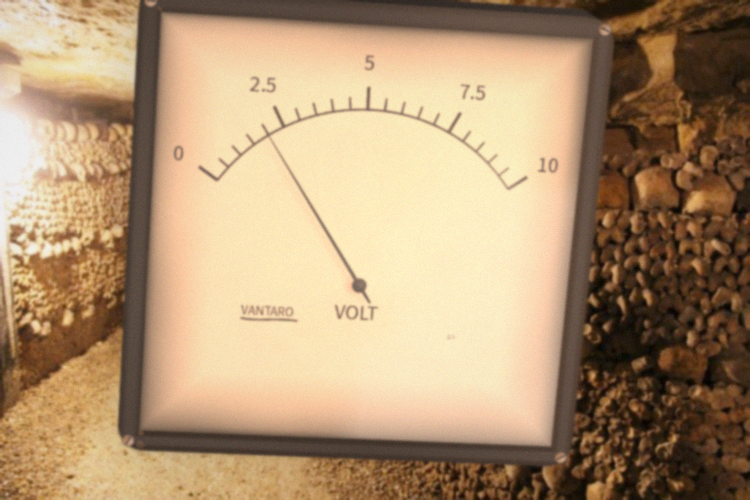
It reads 2
